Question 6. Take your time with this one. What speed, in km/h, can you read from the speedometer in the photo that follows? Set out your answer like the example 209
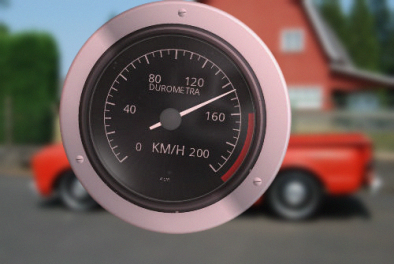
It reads 145
